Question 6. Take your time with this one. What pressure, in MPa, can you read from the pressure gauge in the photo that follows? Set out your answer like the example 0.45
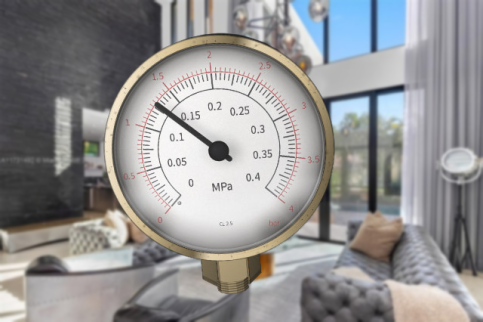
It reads 0.13
